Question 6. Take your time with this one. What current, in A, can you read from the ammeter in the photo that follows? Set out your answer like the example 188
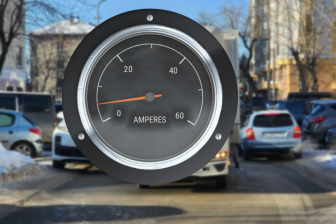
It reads 5
